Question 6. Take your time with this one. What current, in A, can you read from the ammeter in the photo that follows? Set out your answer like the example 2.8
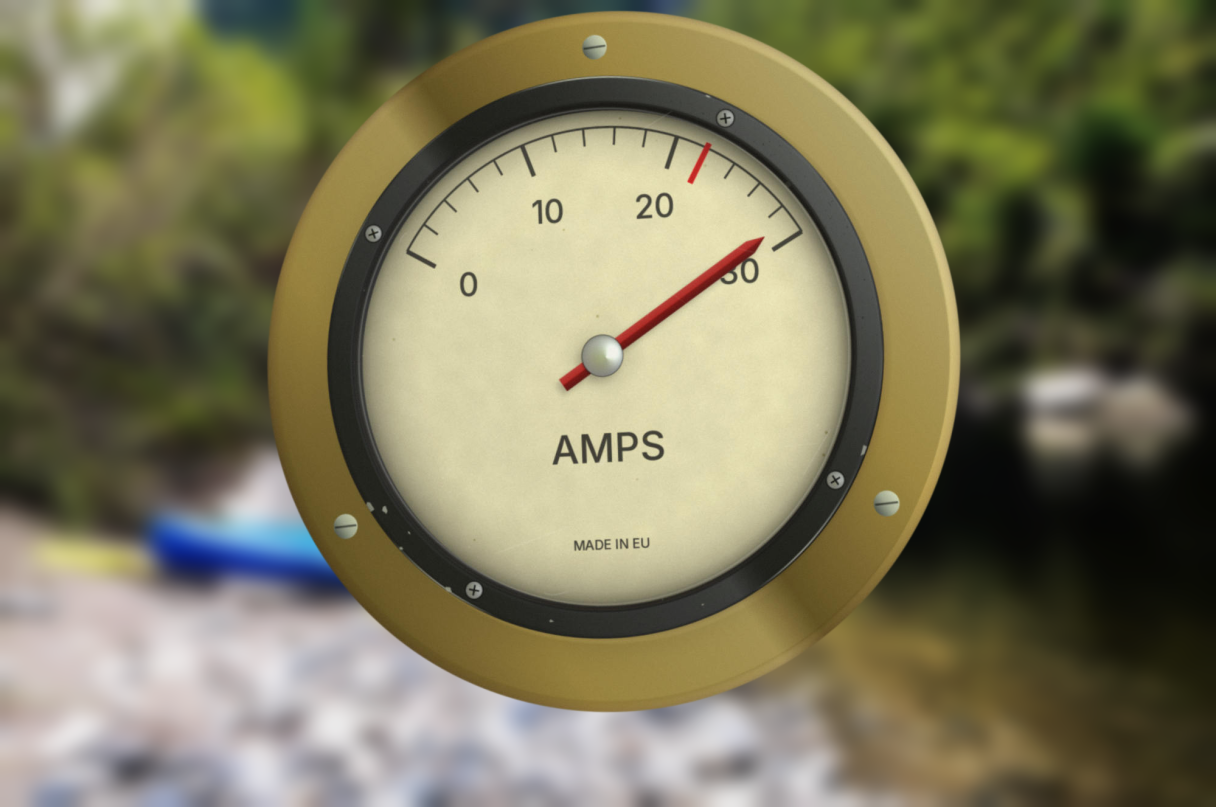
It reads 29
